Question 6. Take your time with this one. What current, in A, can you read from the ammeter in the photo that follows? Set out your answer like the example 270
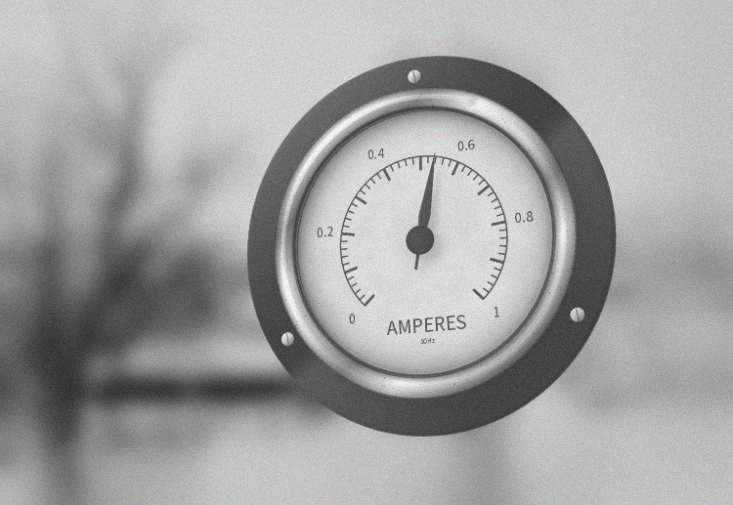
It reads 0.54
